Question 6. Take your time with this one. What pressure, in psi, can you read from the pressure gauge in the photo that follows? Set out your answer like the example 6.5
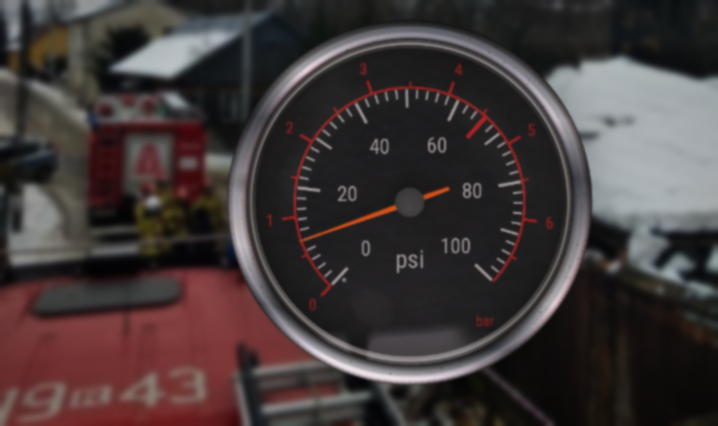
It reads 10
